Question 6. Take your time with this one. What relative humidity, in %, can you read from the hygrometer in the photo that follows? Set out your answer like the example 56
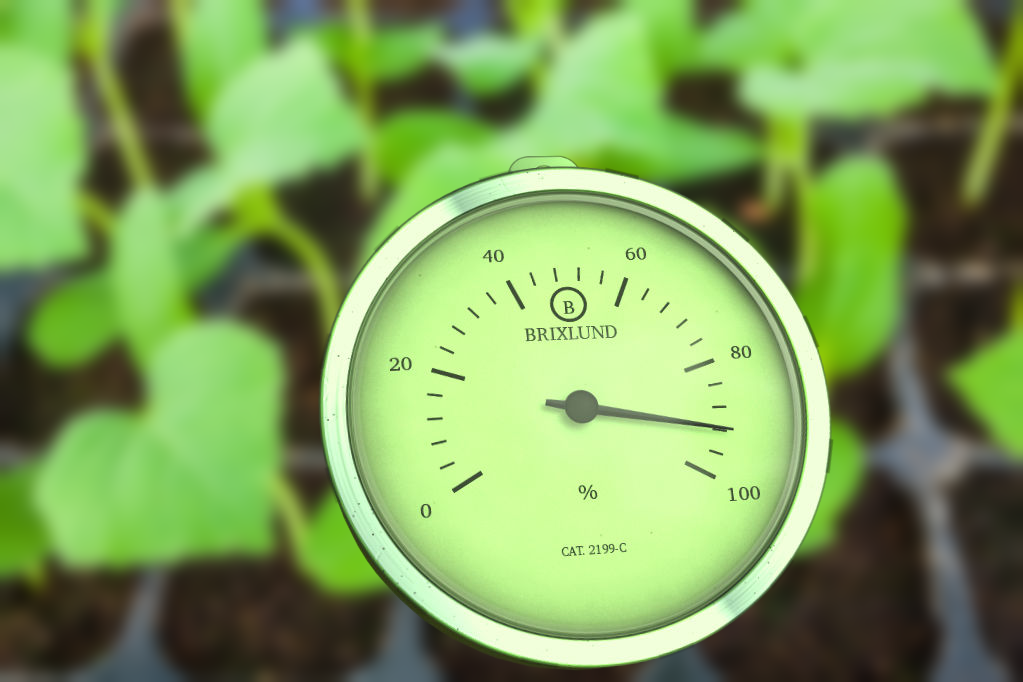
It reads 92
